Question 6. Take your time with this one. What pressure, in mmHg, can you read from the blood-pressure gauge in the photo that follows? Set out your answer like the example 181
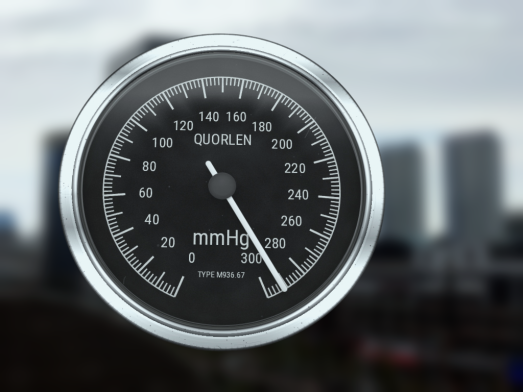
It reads 292
